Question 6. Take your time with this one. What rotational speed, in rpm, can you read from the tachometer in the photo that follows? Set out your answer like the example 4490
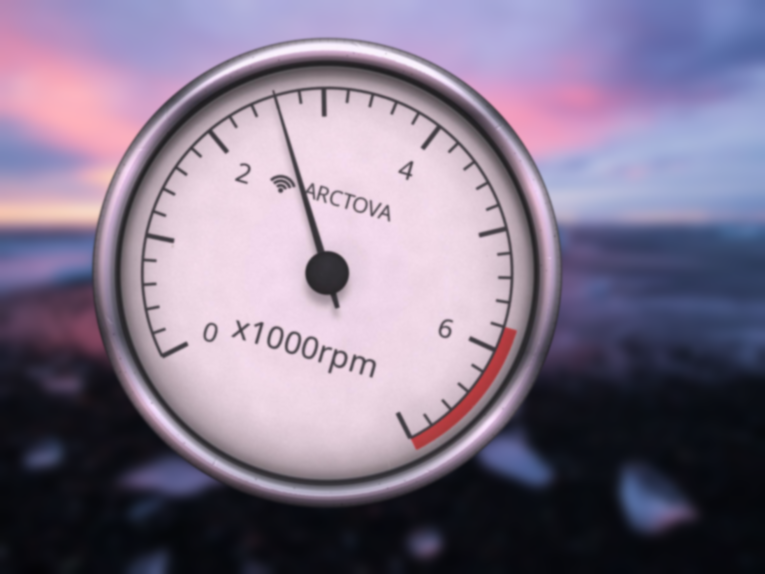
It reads 2600
